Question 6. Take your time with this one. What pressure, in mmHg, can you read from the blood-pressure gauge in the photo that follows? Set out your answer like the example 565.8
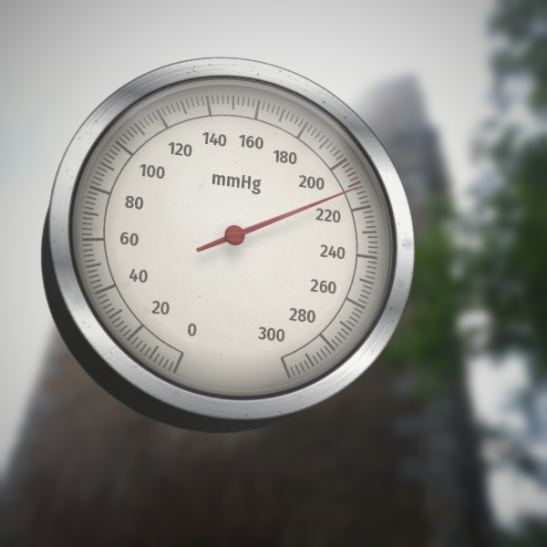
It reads 212
